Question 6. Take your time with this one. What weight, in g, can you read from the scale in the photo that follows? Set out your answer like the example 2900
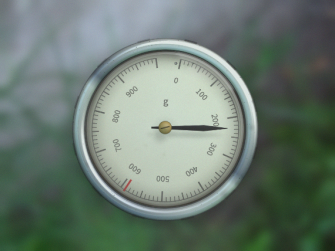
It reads 230
